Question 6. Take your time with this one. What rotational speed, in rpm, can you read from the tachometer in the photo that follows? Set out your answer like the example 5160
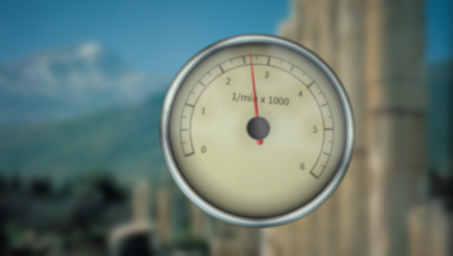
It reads 2625
